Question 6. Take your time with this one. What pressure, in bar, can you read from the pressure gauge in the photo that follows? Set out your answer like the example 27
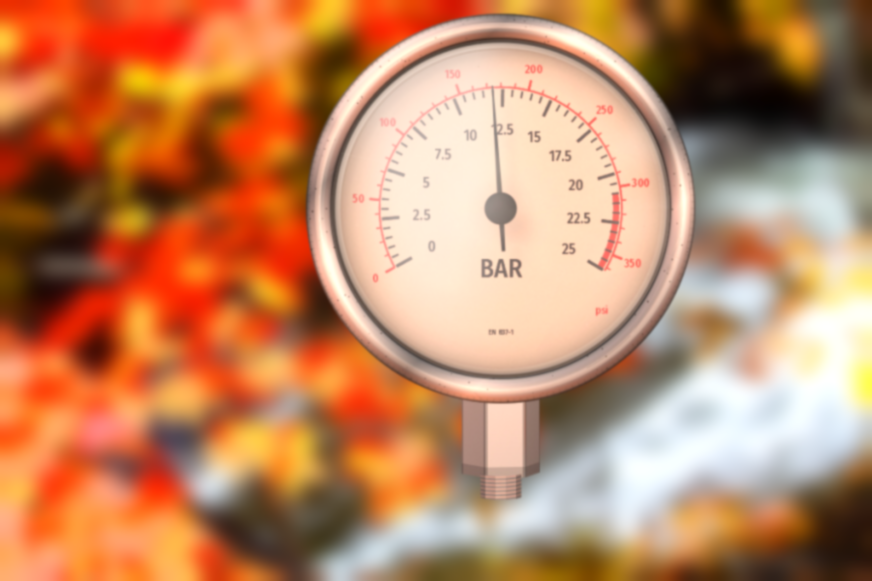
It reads 12
